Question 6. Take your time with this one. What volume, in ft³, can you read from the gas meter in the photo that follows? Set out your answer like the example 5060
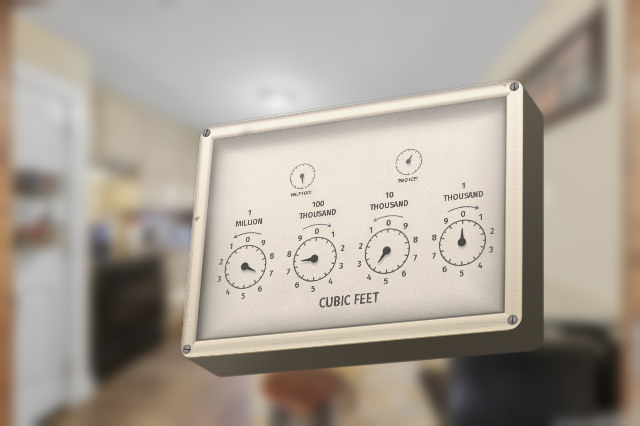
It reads 674000
